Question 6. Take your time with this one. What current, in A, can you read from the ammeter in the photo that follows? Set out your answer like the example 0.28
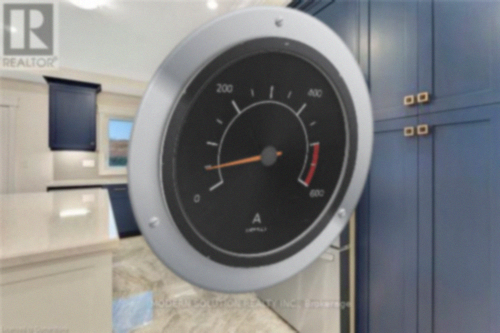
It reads 50
